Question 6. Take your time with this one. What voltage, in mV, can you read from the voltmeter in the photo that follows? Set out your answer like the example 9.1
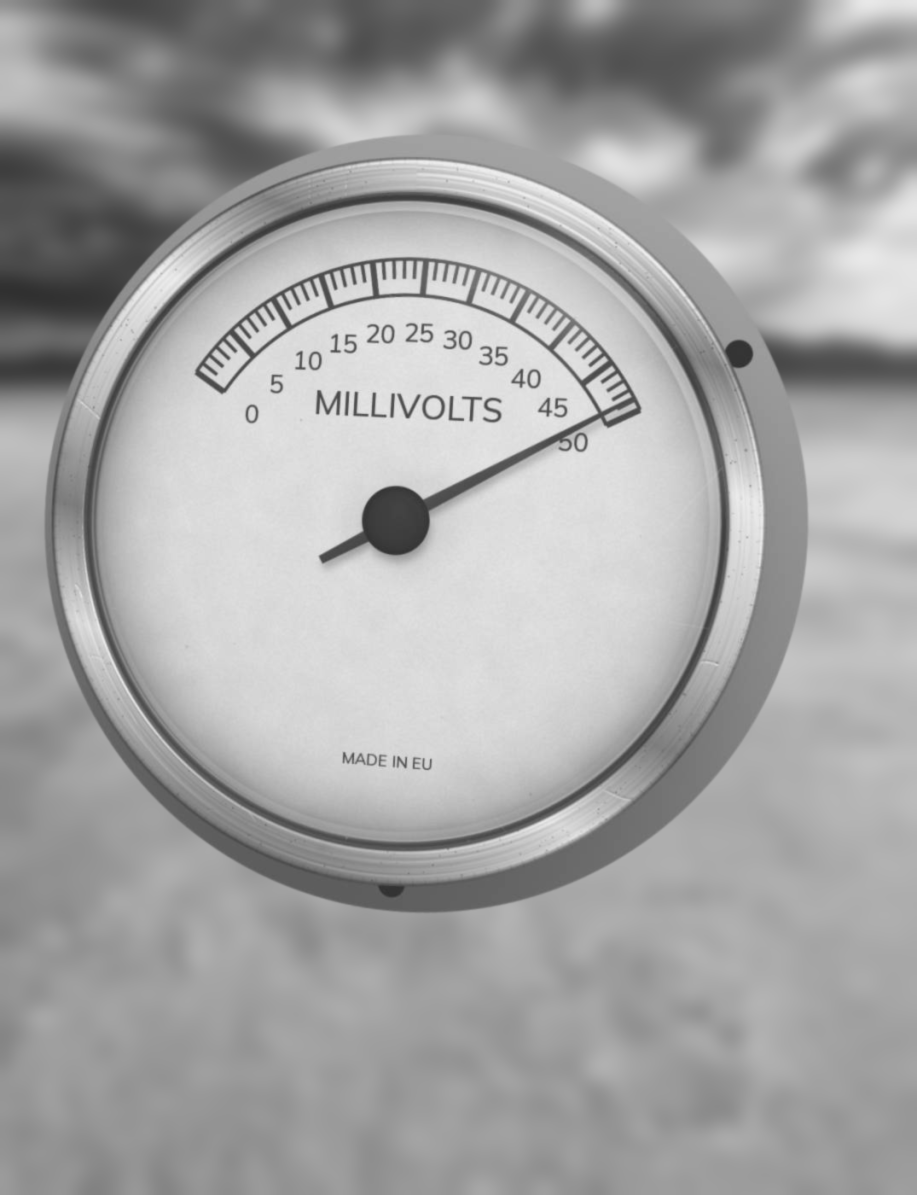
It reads 49
